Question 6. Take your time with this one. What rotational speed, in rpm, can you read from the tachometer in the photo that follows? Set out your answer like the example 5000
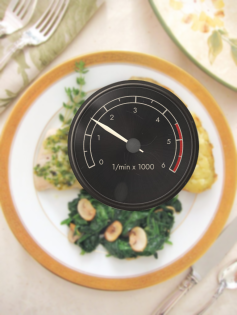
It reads 1500
